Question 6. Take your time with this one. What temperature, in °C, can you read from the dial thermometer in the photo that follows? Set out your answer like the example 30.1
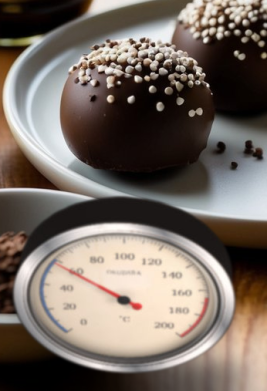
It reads 60
